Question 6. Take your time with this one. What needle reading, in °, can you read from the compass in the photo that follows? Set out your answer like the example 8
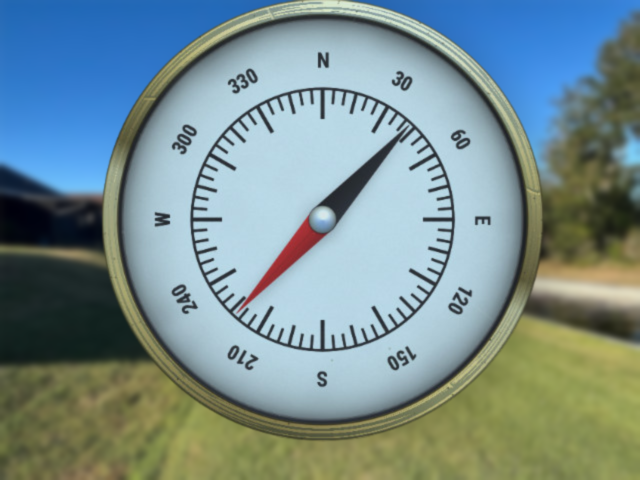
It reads 222.5
